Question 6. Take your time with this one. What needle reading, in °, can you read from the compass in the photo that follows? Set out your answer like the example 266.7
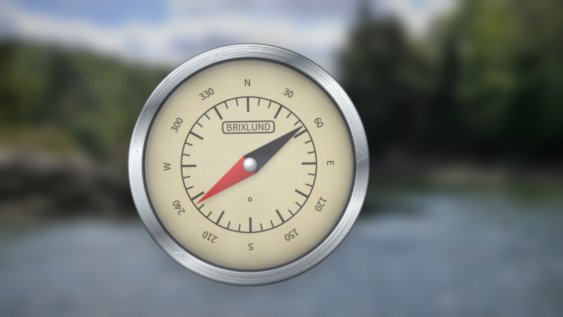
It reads 235
